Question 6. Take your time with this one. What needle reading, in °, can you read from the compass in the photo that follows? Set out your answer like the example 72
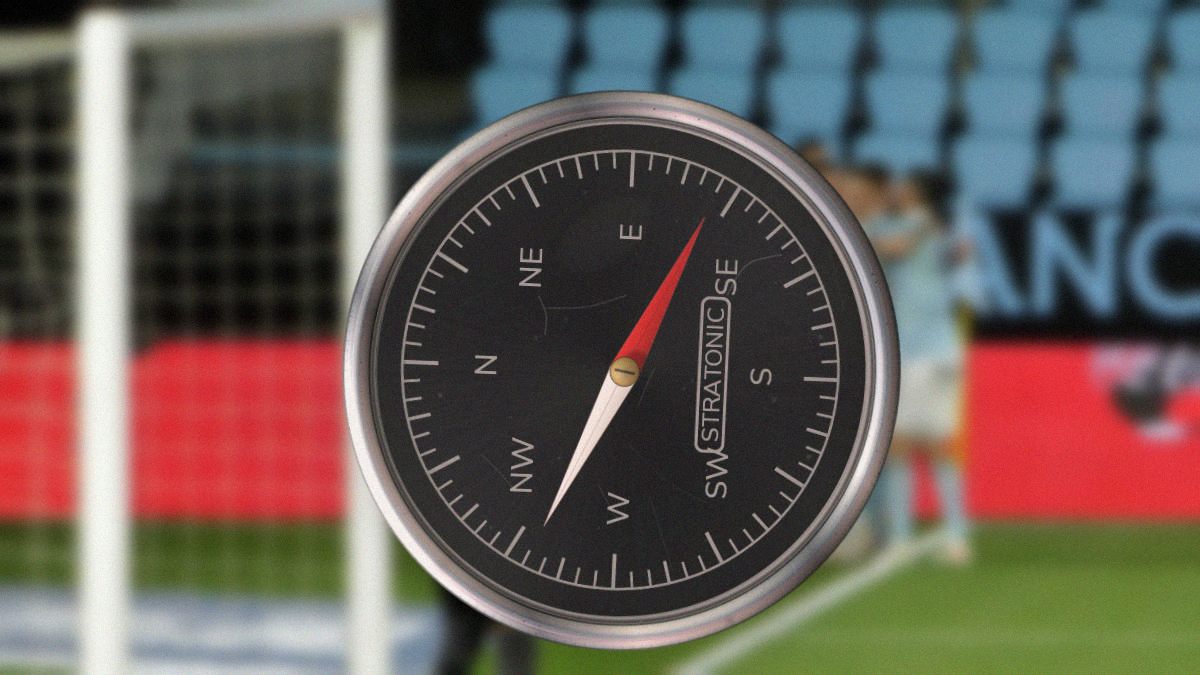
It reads 115
